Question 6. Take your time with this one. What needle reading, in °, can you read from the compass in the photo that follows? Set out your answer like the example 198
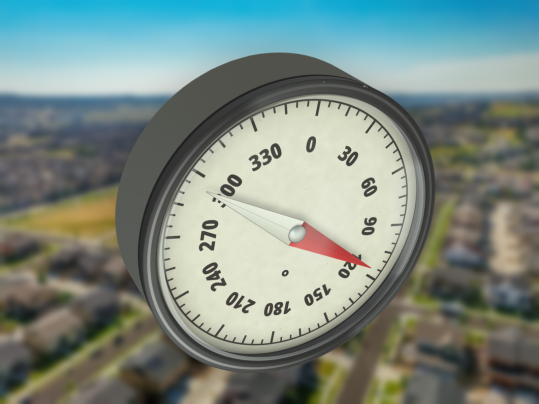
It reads 115
